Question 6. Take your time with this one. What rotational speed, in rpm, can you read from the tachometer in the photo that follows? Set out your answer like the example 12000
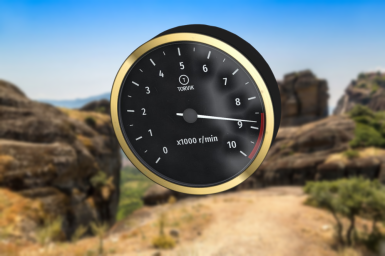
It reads 8750
